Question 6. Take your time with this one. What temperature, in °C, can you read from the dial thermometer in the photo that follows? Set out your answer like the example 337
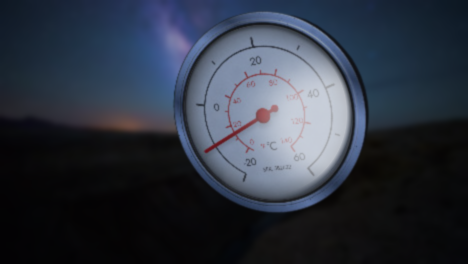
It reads -10
